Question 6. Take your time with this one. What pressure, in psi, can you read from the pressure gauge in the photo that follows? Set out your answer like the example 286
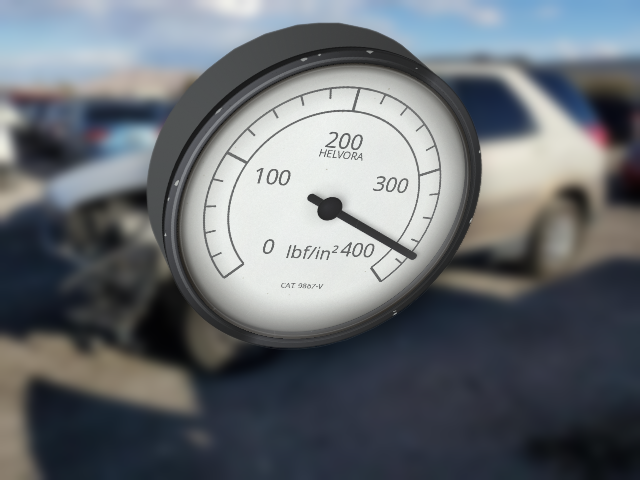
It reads 370
